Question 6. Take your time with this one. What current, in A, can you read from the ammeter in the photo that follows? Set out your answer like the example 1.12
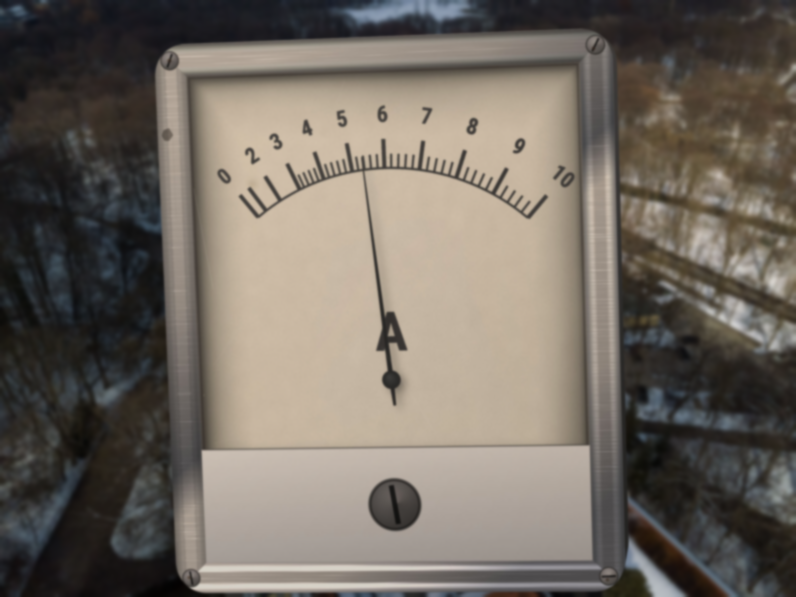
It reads 5.4
